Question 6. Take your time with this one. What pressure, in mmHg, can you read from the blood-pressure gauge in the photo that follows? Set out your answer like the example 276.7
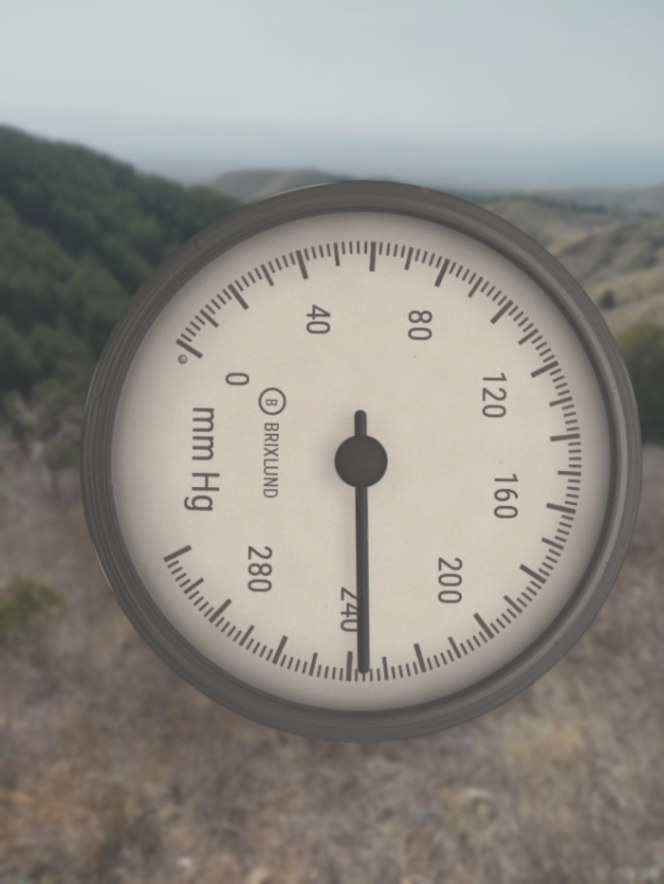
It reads 236
